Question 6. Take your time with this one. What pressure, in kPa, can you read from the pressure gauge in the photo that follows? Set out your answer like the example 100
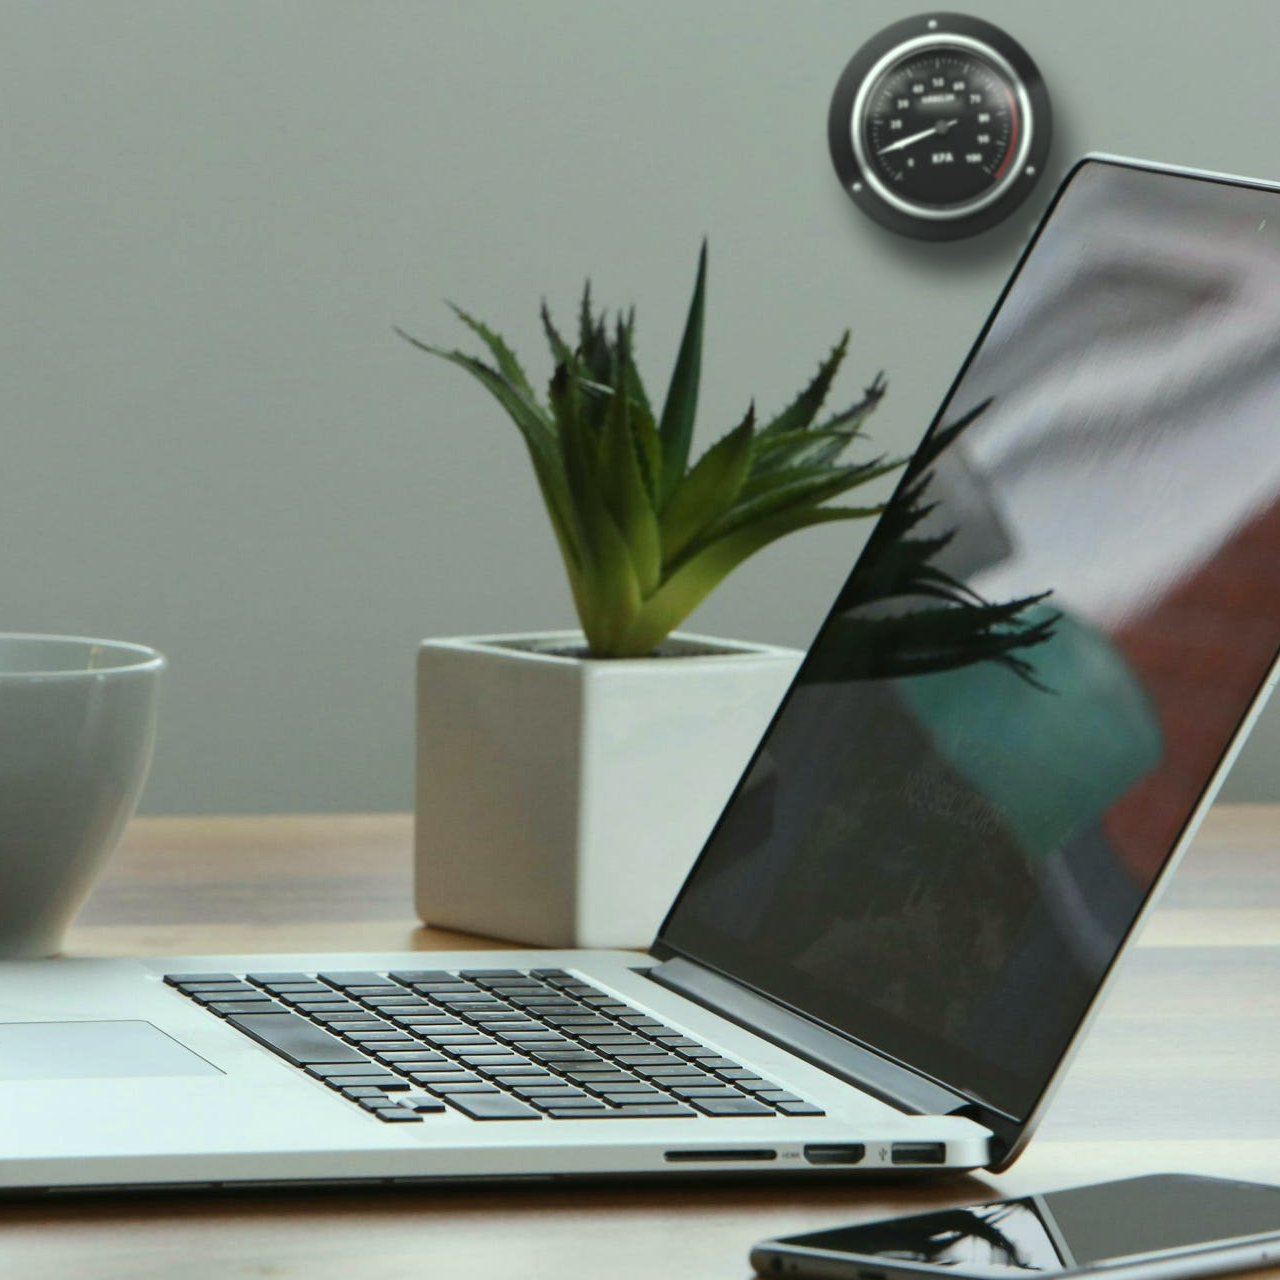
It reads 10
